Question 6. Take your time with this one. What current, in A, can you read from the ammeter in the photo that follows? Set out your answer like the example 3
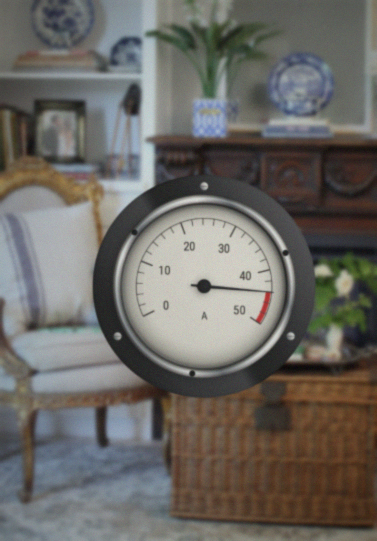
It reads 44
